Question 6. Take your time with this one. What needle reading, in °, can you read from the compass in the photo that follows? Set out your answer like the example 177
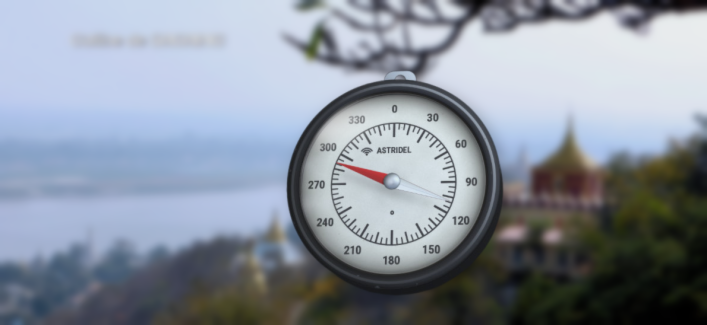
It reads 290
